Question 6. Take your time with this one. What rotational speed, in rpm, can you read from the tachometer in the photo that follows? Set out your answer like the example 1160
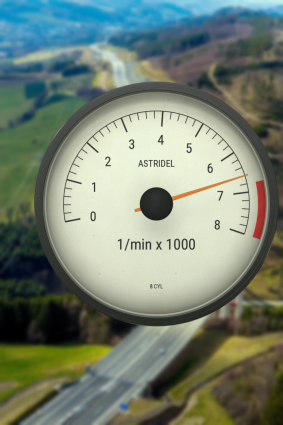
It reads 6600
